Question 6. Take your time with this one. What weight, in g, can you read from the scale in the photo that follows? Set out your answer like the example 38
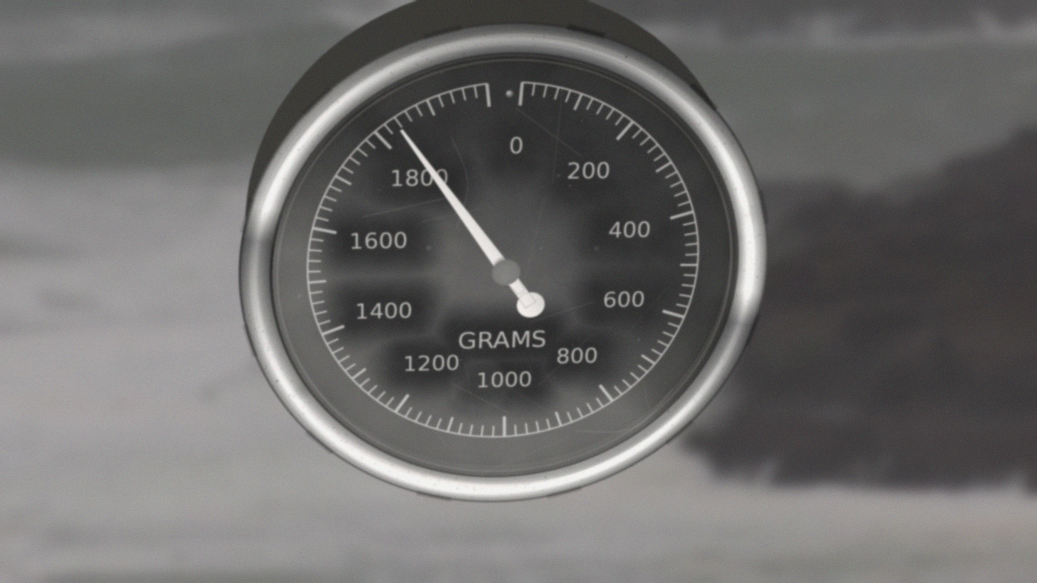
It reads 1840
